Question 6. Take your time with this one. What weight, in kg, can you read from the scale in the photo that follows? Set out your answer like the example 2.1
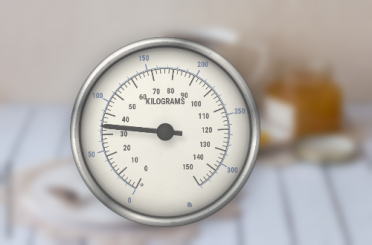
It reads 34
